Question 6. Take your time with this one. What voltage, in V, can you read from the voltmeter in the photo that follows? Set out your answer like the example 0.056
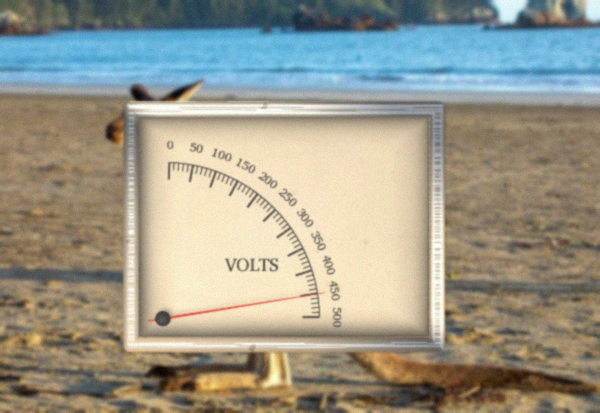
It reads 450
